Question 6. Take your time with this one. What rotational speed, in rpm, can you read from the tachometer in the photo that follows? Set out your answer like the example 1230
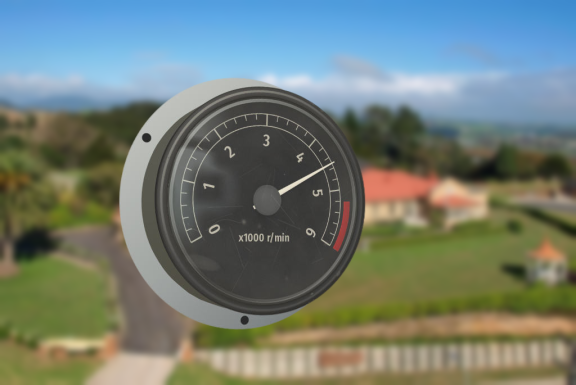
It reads 4500
